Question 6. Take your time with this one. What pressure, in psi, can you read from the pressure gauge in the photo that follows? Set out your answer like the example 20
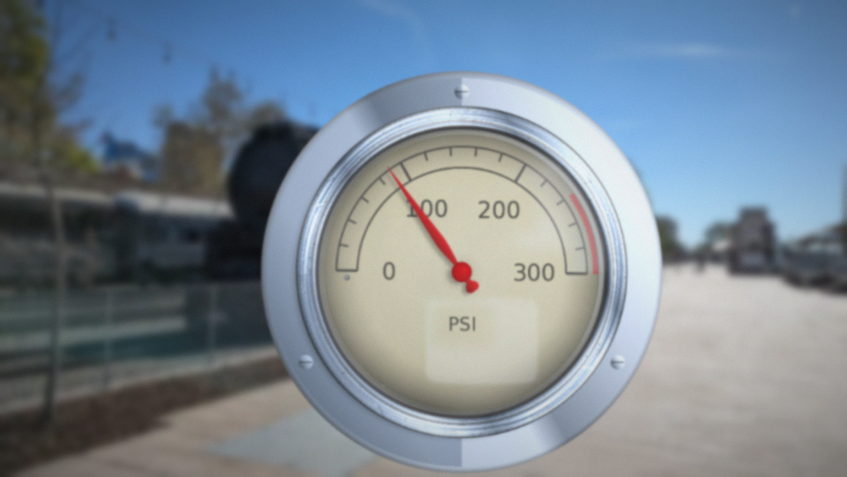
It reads 90
